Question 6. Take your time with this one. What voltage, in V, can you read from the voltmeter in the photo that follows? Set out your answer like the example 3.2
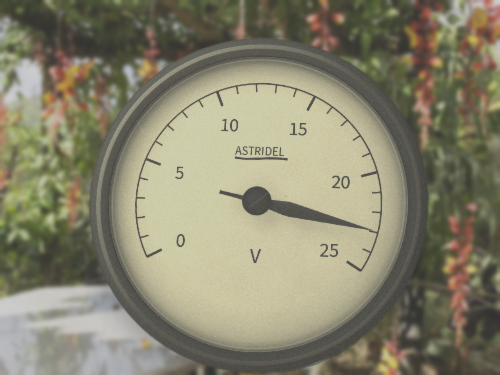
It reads 23
